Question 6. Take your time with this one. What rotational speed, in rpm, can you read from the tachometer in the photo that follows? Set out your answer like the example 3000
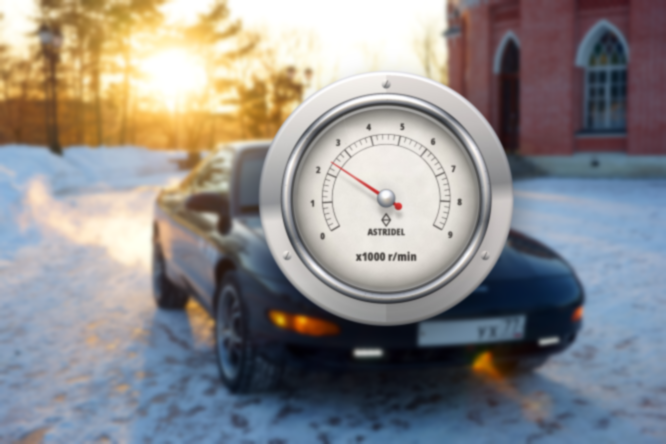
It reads 2400
